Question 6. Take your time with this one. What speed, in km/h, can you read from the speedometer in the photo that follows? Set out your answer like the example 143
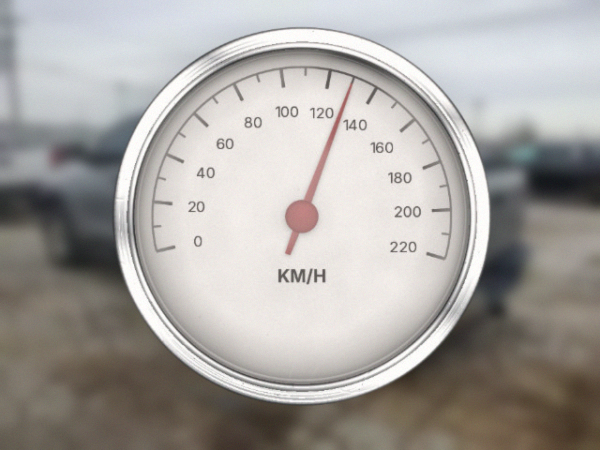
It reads 130
